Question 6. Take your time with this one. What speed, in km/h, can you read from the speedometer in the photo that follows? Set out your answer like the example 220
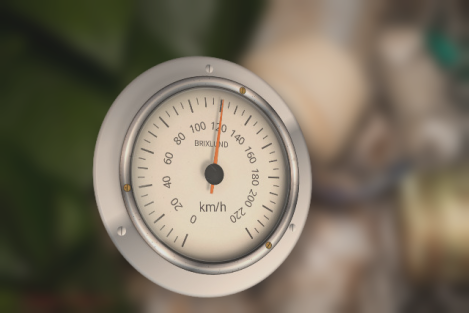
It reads 120
